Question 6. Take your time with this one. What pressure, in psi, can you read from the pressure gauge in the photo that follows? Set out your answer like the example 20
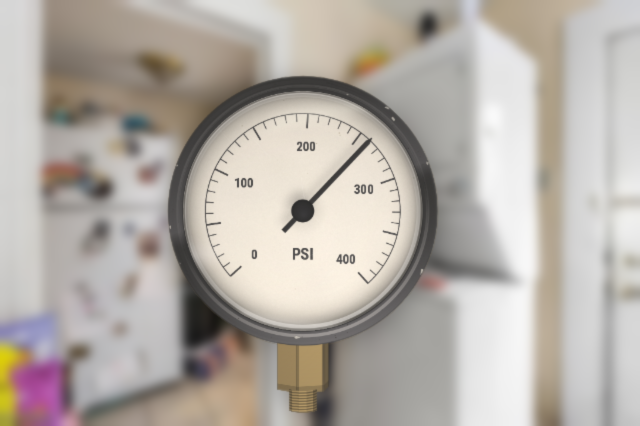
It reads 260
